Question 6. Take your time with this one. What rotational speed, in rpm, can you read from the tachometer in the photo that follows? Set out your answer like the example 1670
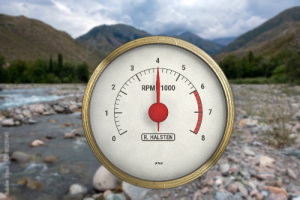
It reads 4000
